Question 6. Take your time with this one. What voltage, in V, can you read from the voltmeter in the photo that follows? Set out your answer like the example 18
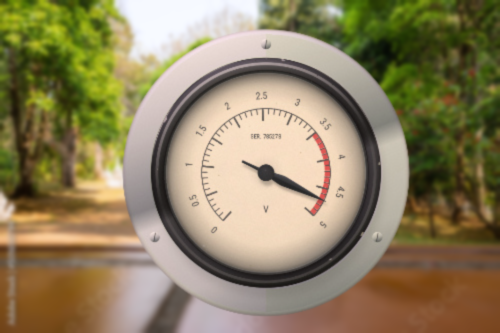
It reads 4.7
